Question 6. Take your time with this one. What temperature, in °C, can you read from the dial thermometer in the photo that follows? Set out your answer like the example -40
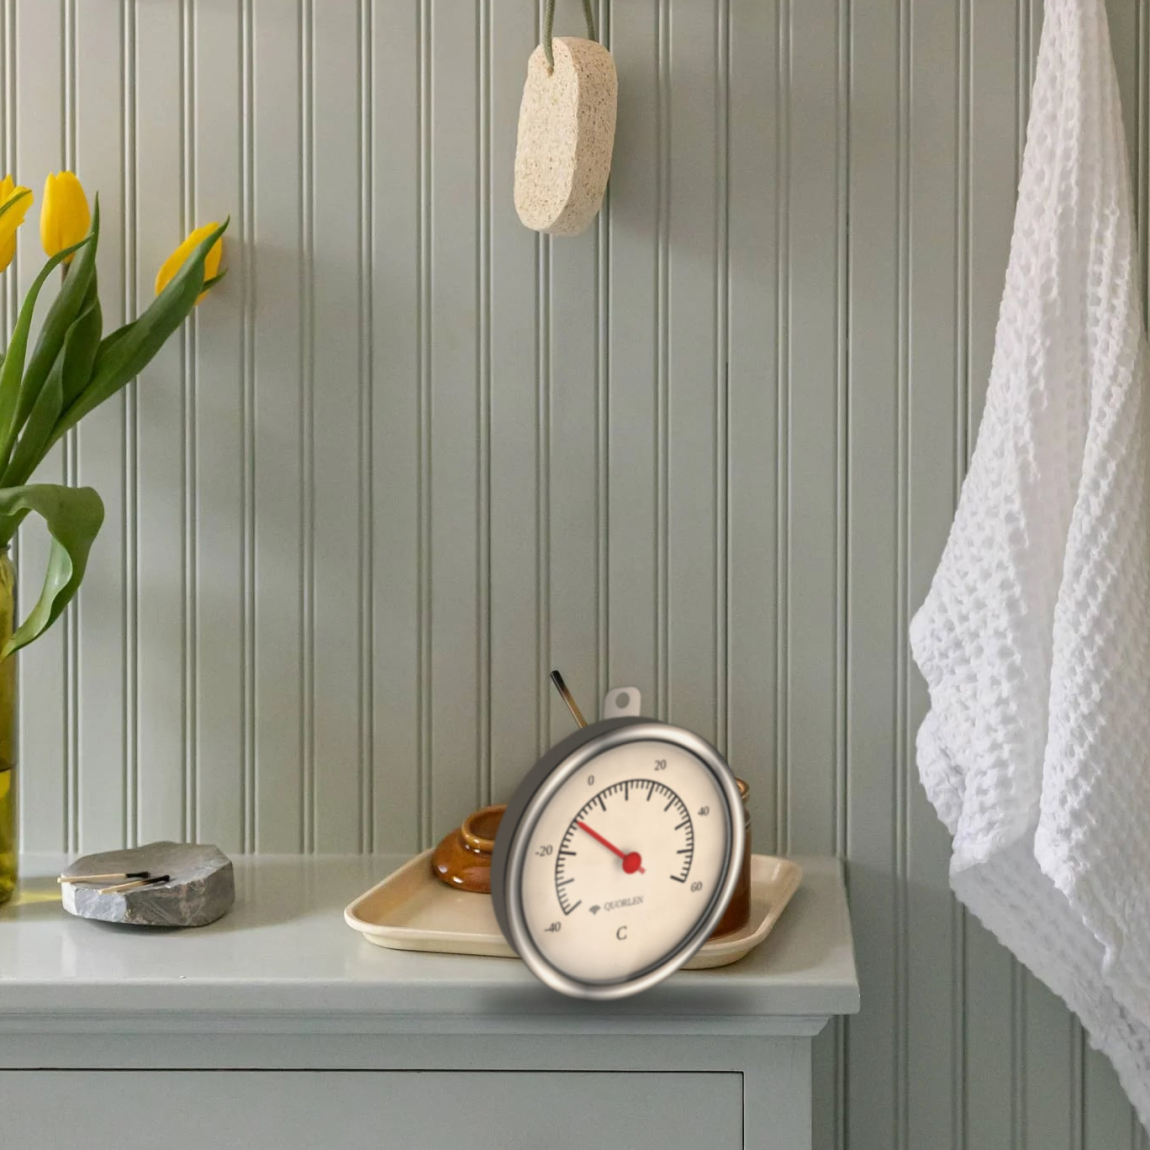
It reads -10
